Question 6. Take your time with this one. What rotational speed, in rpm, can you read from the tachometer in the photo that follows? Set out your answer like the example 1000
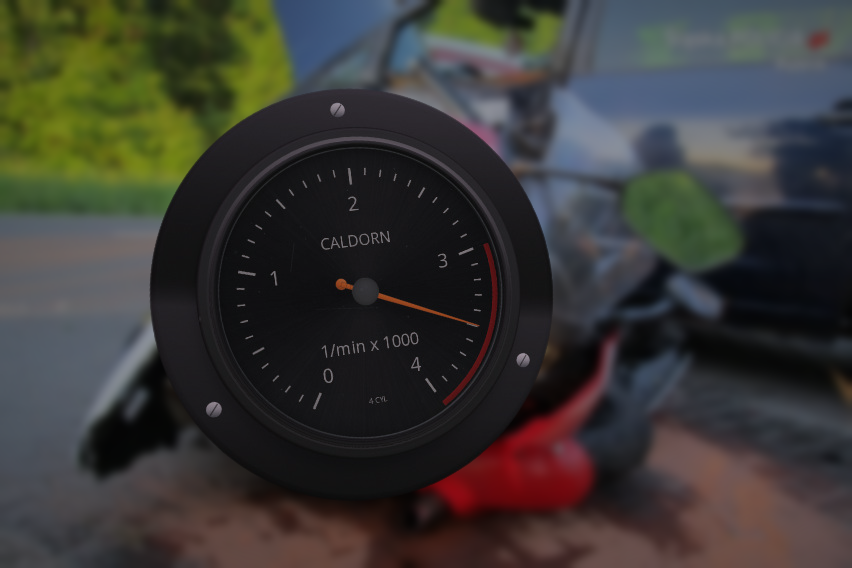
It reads 3500
